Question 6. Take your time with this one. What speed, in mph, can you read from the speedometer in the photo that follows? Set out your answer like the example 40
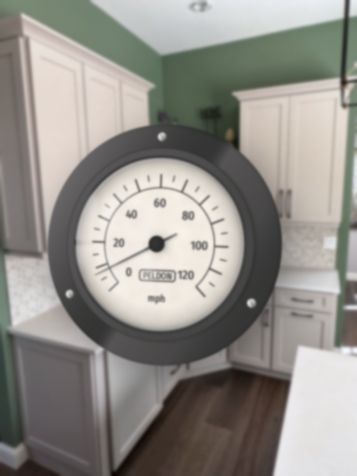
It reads 7.5
